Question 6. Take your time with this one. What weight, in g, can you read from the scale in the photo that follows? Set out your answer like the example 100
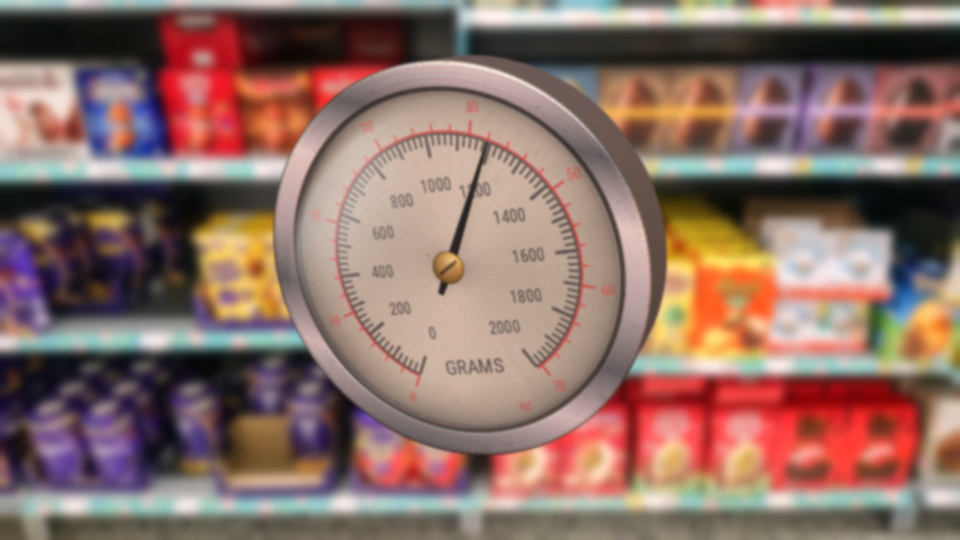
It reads 1200
